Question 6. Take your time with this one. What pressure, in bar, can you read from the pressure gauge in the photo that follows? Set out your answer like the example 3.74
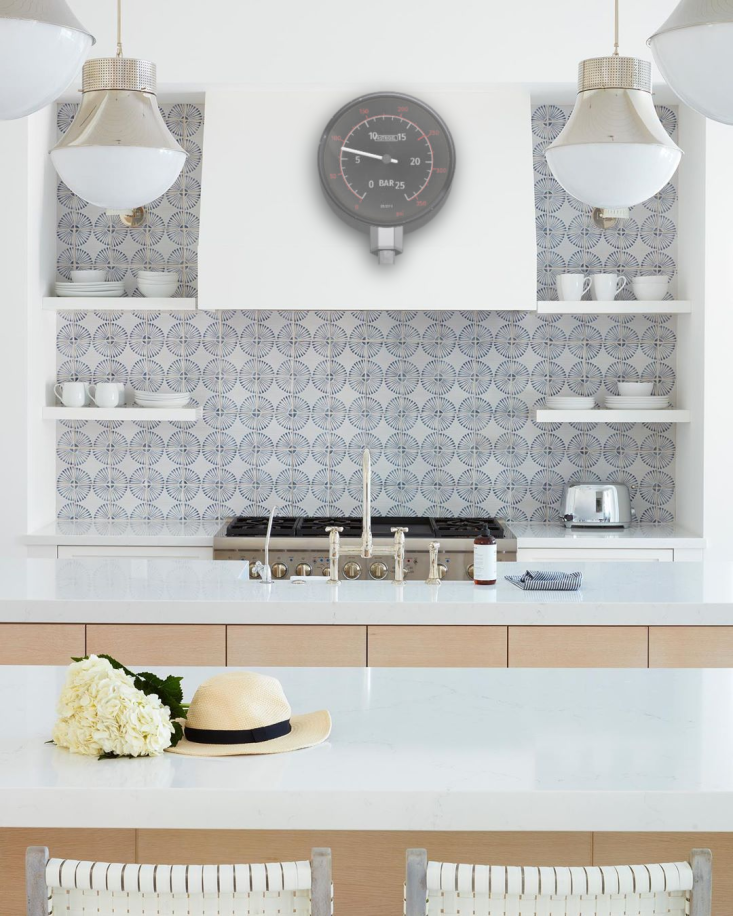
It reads 6
